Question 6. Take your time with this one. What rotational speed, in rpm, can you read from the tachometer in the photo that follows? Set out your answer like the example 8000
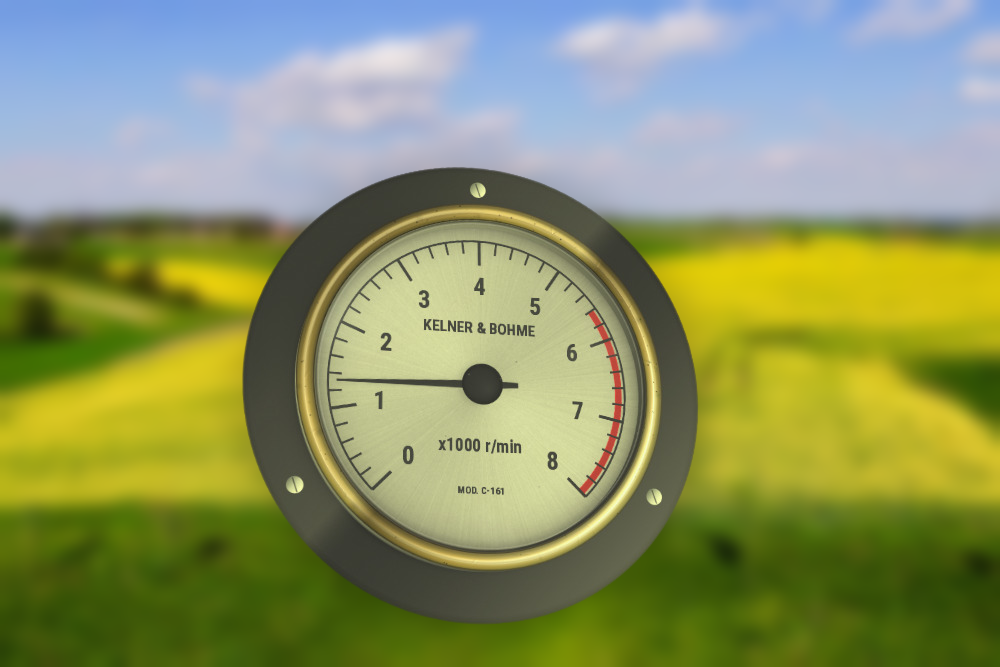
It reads 1300
